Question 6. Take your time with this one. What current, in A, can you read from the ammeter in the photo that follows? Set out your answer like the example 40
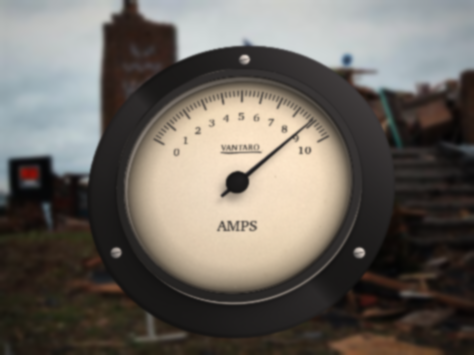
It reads 9
